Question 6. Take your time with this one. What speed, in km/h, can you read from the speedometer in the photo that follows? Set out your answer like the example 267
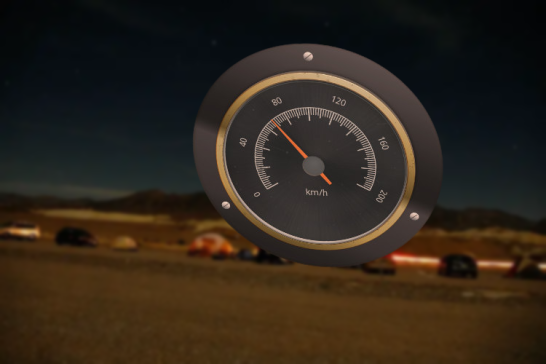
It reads 70
